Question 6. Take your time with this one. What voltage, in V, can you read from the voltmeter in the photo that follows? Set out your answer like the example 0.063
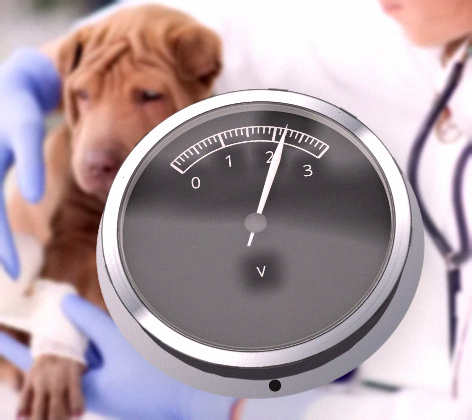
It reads 2.2
